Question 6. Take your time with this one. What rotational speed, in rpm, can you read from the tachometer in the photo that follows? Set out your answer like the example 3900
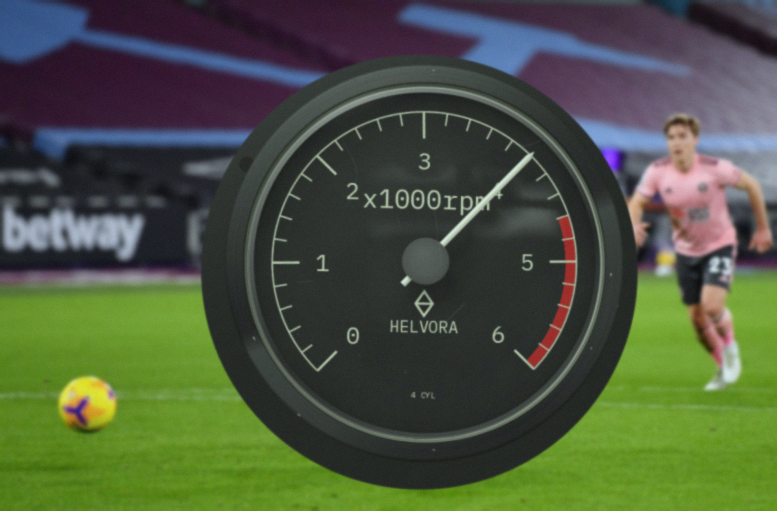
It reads 4000
